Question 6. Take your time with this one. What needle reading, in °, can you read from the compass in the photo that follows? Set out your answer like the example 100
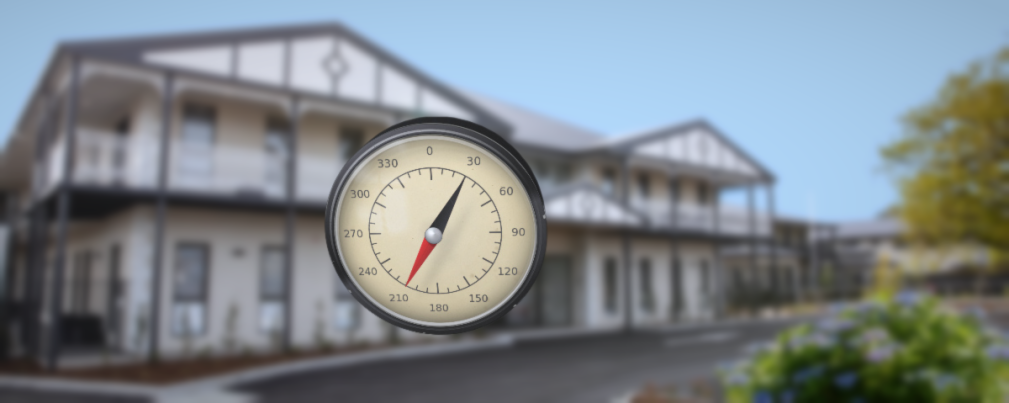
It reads 210
